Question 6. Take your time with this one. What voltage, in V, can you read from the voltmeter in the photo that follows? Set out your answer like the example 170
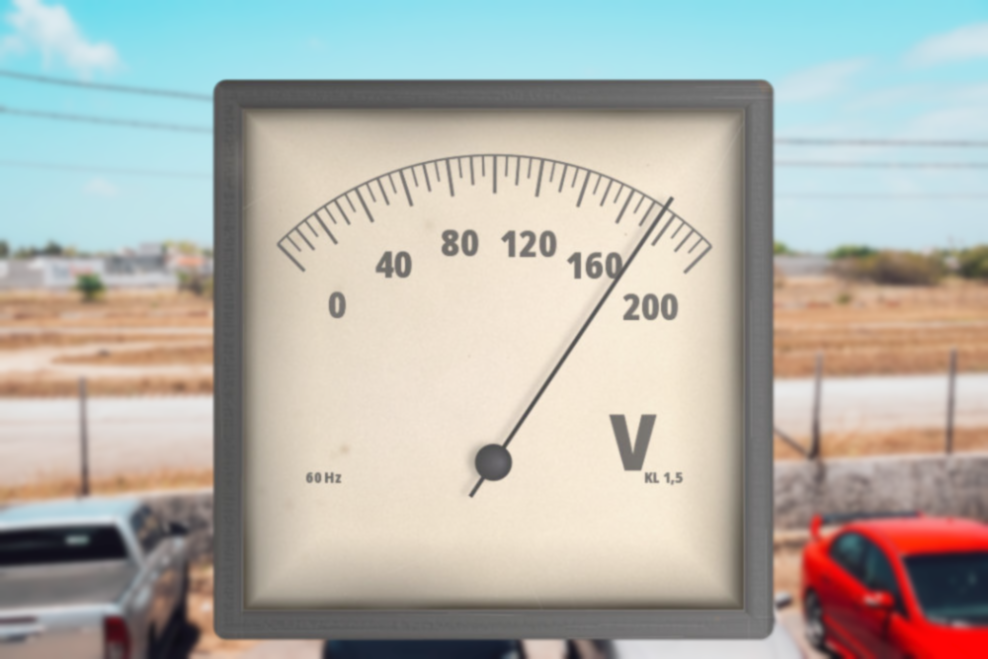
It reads 175
